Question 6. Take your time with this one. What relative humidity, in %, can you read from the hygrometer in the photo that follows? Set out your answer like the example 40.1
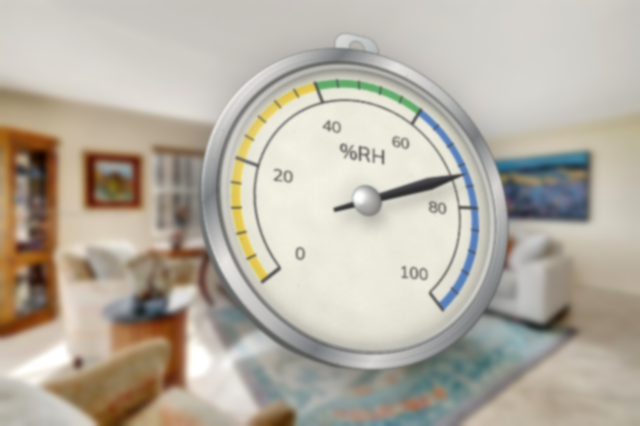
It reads 74
